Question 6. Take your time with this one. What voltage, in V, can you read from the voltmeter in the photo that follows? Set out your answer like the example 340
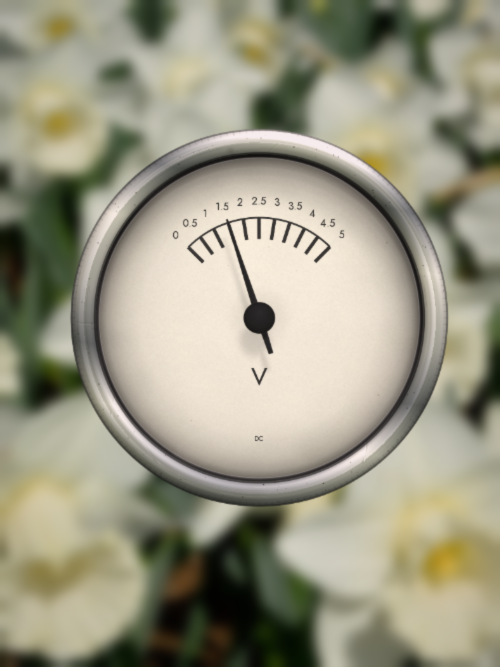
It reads 1.5
